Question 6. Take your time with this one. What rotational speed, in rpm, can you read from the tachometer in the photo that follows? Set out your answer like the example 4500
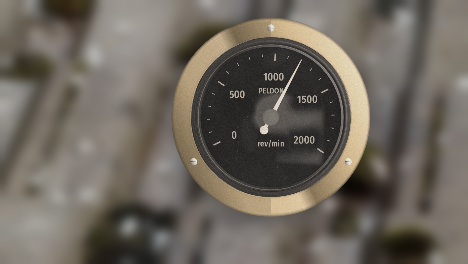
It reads 1200
